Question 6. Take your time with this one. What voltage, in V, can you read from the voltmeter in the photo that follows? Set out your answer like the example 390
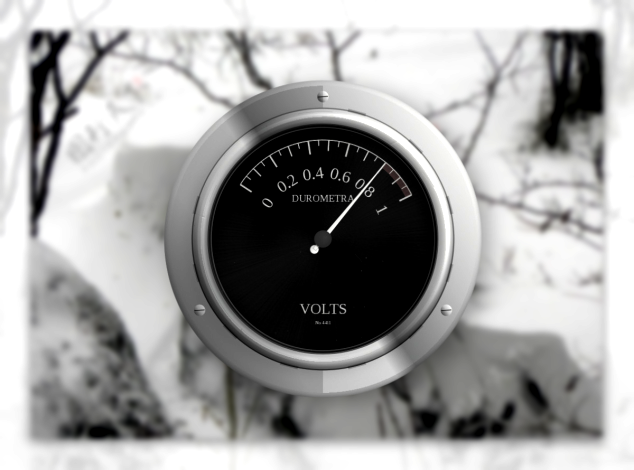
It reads 0.8
